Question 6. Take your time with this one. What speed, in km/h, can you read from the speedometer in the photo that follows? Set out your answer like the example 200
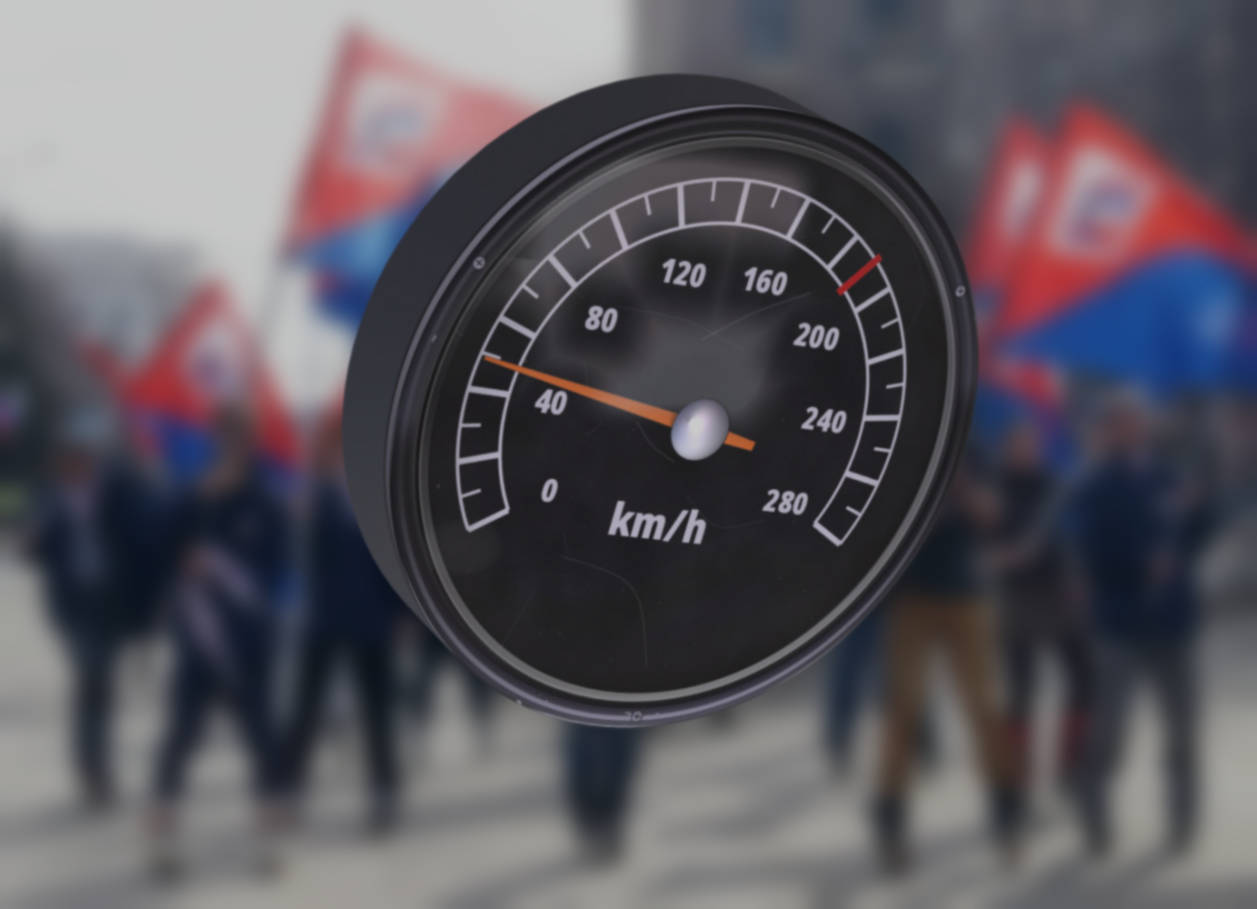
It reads 50
